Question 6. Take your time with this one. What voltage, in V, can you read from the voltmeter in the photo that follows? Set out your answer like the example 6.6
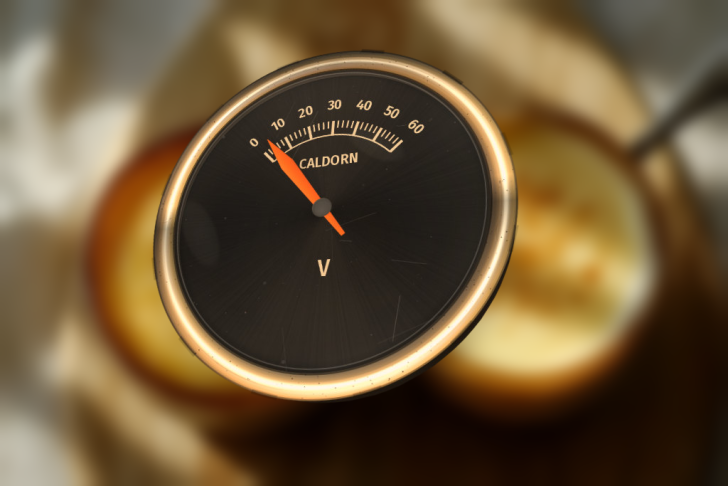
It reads 4
